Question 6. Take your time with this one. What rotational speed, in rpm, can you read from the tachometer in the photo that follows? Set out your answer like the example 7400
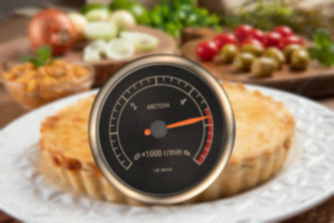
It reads 4800
